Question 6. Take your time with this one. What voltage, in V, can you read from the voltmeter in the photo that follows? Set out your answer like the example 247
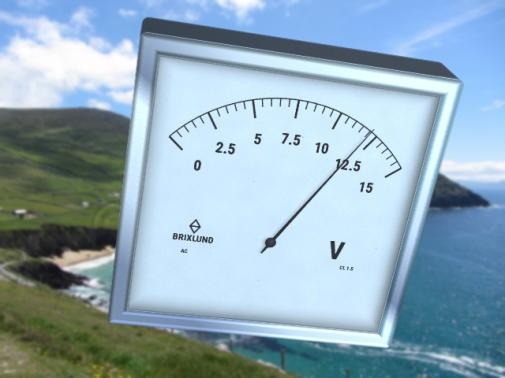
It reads 12
